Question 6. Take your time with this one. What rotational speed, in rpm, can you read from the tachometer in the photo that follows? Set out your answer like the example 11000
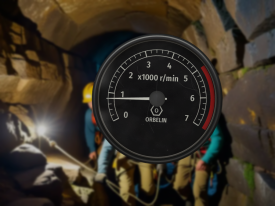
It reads 800
